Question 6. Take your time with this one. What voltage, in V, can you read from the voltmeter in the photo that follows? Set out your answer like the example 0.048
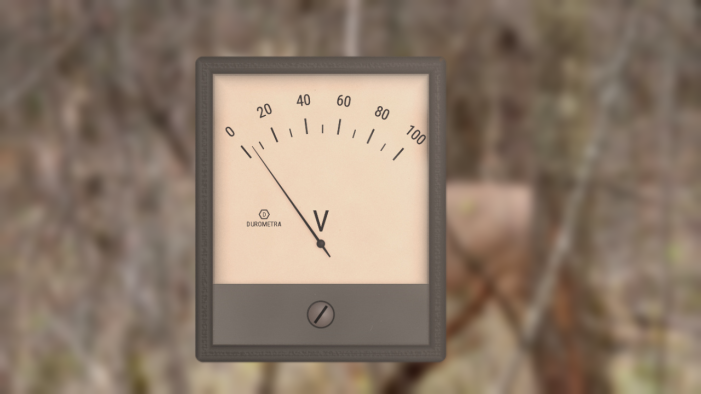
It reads 5
